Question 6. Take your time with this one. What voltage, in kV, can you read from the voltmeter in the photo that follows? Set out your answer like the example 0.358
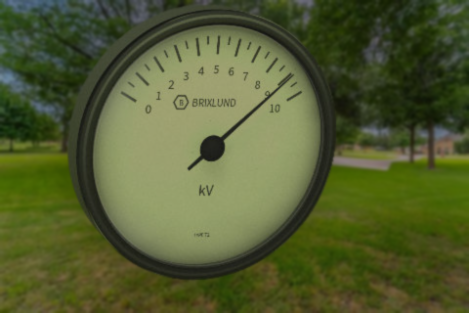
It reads 9
